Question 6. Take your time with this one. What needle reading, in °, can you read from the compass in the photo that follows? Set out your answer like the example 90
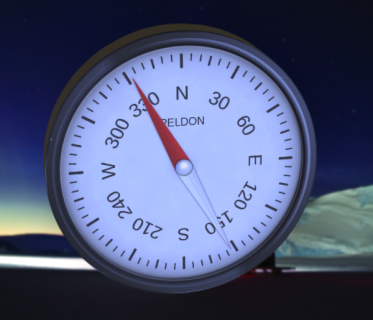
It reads 332.5
